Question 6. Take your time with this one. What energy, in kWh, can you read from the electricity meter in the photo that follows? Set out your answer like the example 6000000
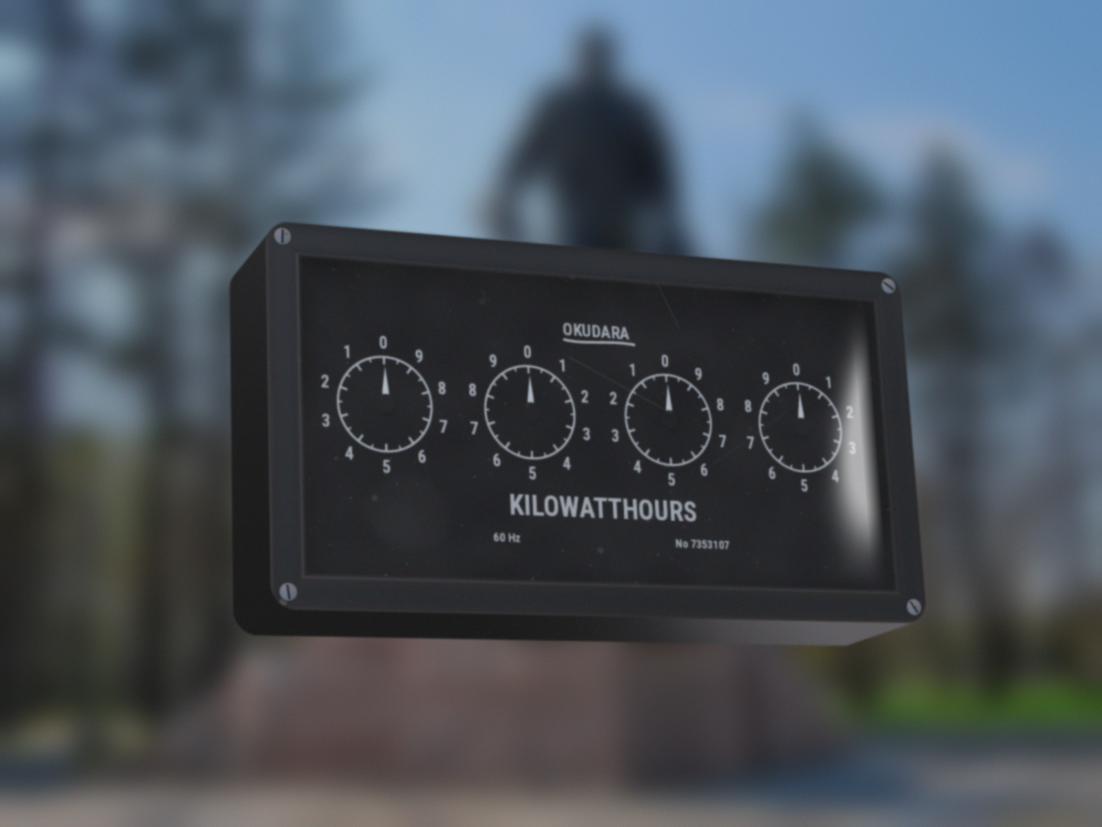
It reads 0
